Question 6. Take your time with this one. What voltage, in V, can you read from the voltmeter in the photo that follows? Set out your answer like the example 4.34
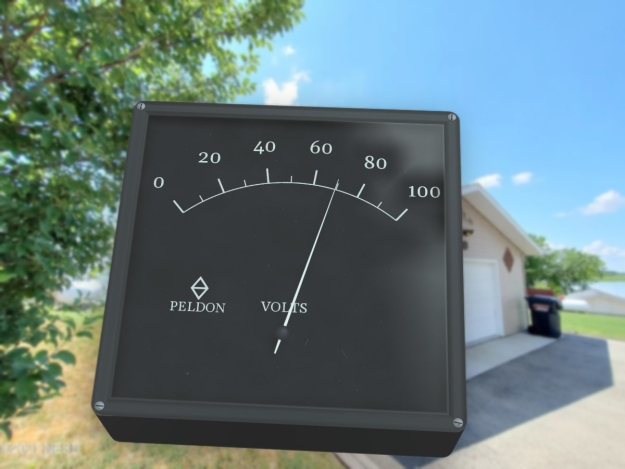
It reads 70
